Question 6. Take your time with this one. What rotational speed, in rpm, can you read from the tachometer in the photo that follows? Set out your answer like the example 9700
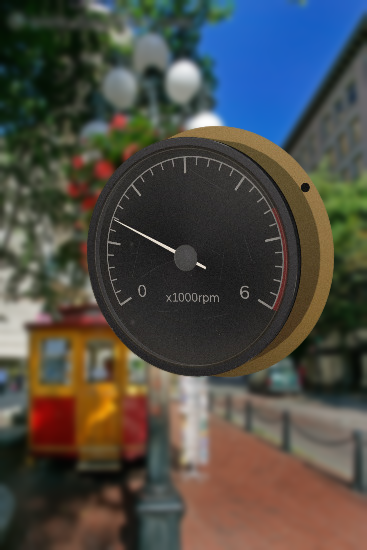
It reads 1400
